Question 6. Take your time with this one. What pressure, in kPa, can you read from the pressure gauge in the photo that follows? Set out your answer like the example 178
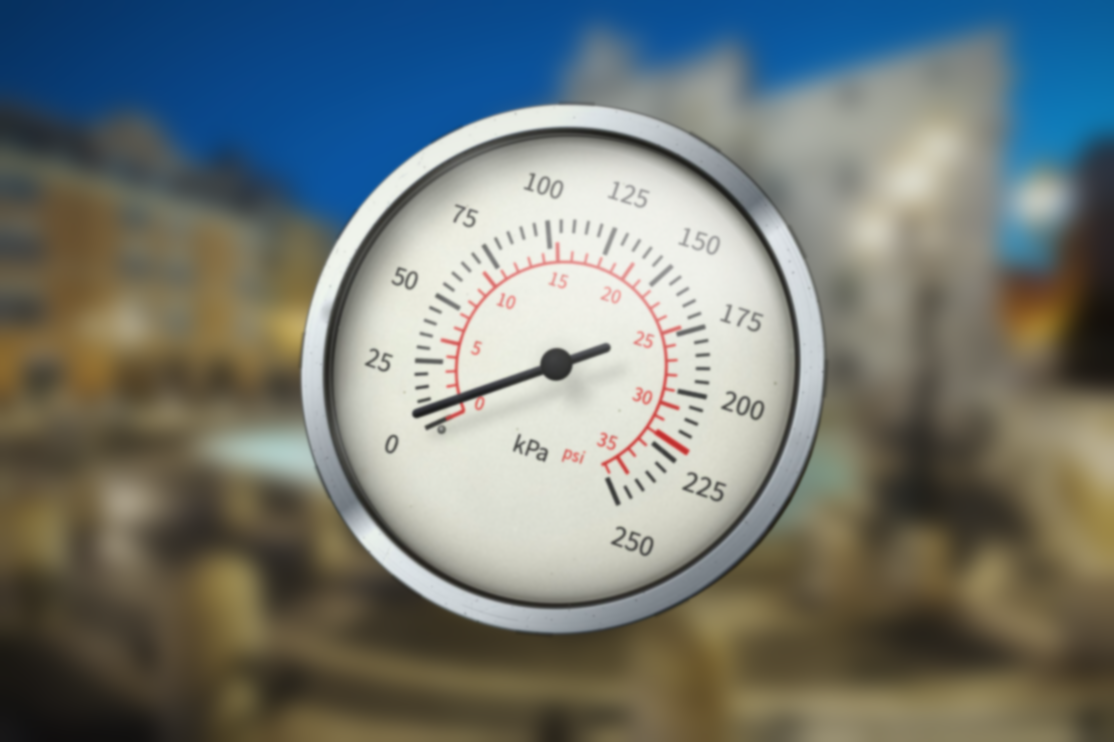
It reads 5
